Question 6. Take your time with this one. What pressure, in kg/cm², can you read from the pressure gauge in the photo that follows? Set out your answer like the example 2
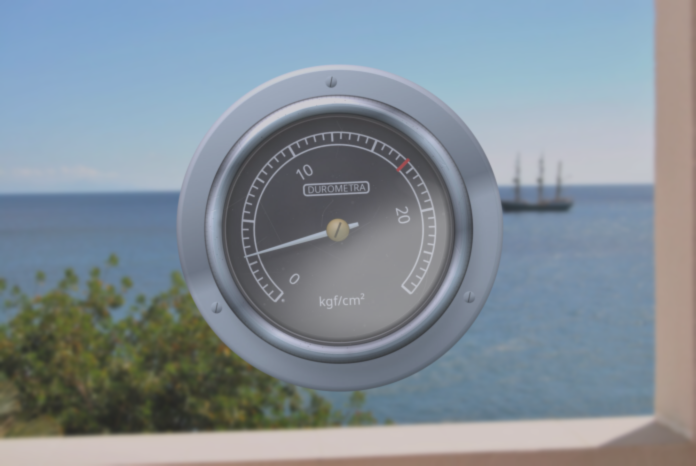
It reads 3
